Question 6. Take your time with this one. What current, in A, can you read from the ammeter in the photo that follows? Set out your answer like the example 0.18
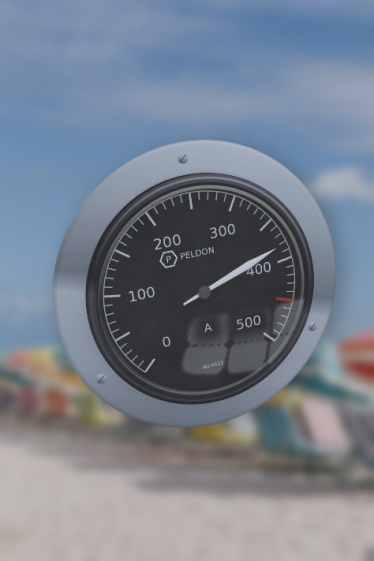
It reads 380
